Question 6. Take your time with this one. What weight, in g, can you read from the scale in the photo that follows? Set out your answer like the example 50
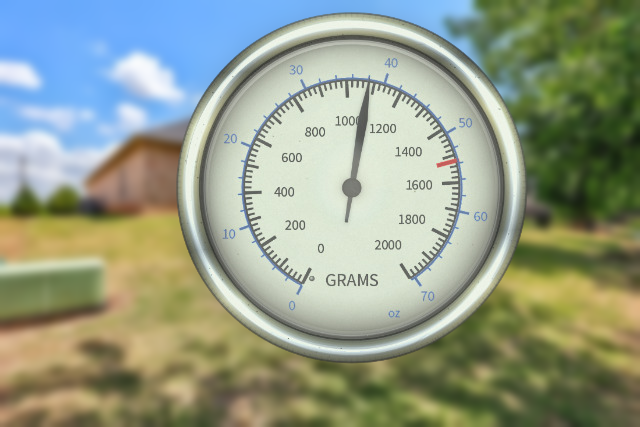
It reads 1080
